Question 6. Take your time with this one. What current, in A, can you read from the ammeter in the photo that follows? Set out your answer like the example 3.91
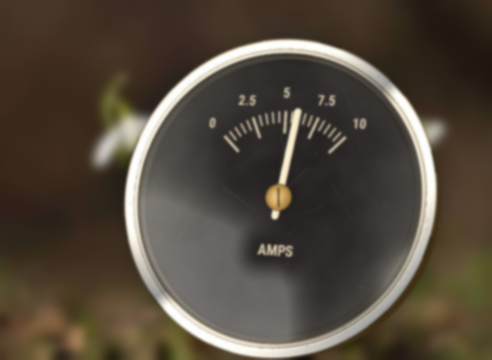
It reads 6
